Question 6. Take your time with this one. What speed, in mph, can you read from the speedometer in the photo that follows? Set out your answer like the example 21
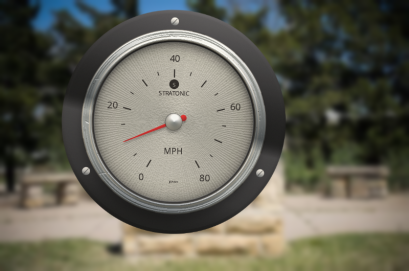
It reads 10
